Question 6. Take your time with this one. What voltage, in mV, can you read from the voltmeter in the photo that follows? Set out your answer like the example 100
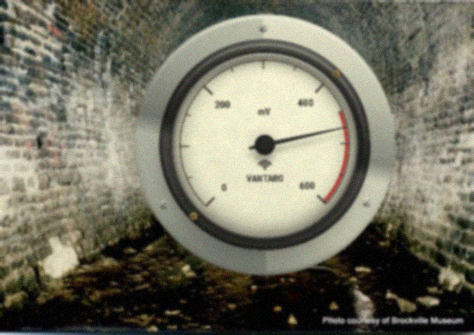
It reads 475
